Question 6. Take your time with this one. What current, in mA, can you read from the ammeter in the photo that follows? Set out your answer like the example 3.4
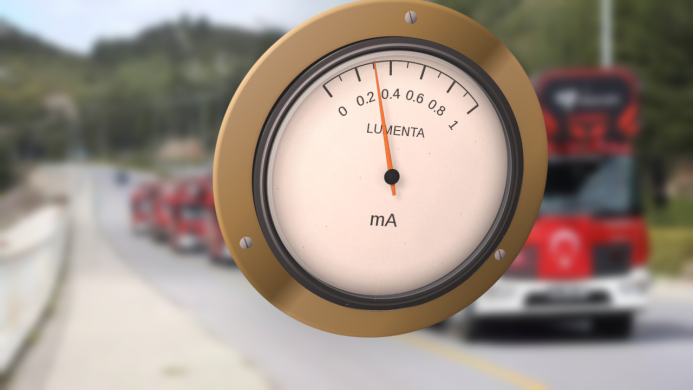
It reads 0.3
